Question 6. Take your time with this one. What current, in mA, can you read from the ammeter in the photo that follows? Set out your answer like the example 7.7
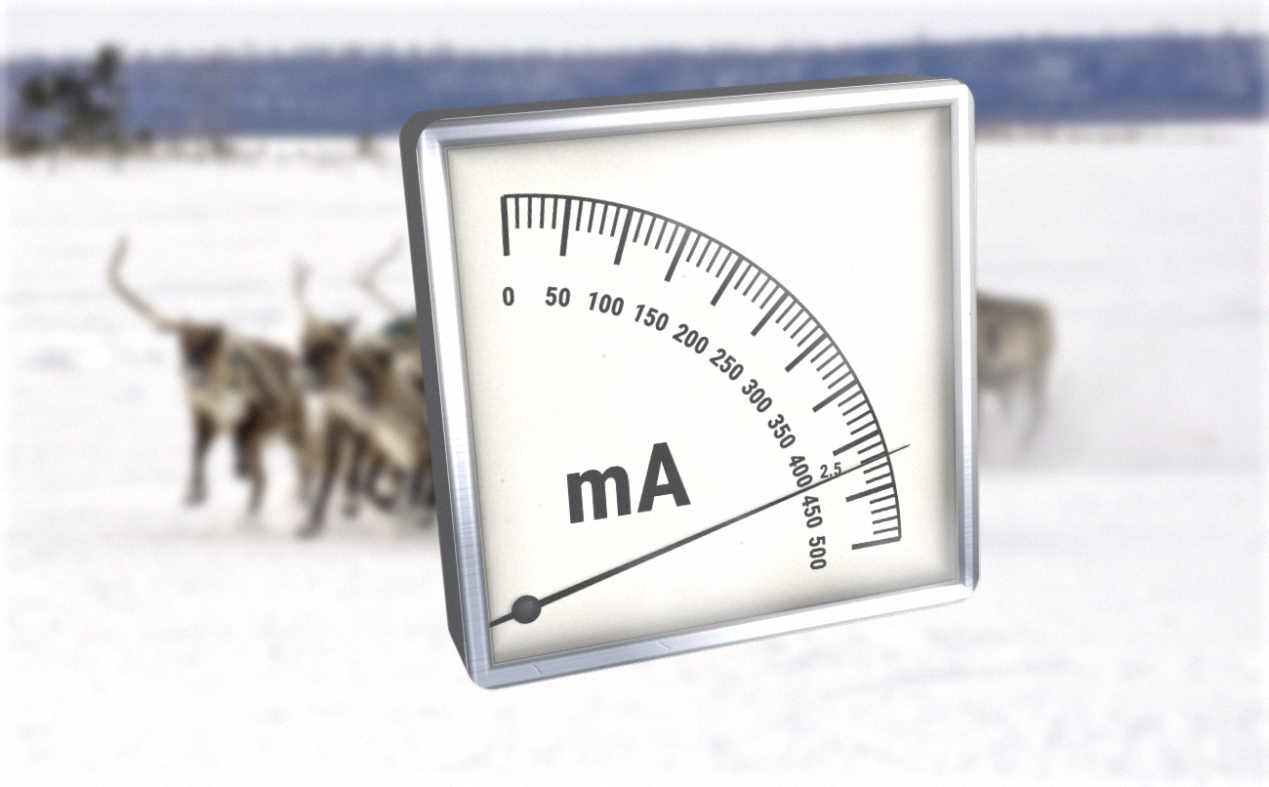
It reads 420
